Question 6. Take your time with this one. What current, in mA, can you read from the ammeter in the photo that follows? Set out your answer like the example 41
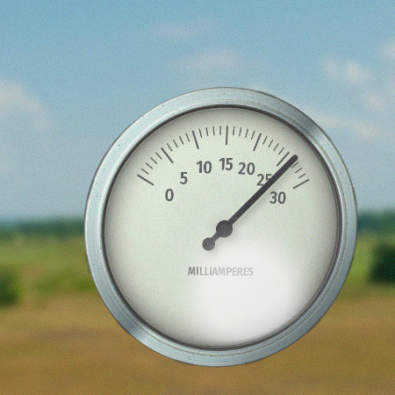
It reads 26
